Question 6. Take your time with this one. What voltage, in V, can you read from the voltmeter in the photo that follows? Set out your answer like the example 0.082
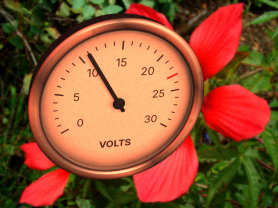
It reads 11
